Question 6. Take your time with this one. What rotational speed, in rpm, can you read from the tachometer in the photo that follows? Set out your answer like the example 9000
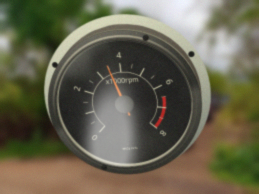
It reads 3500
